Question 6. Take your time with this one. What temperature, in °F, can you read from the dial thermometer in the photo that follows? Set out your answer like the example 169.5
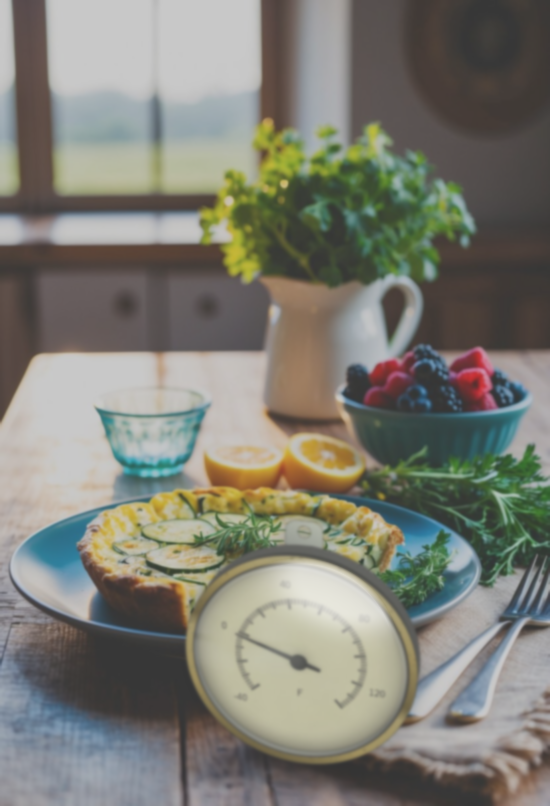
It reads 0
